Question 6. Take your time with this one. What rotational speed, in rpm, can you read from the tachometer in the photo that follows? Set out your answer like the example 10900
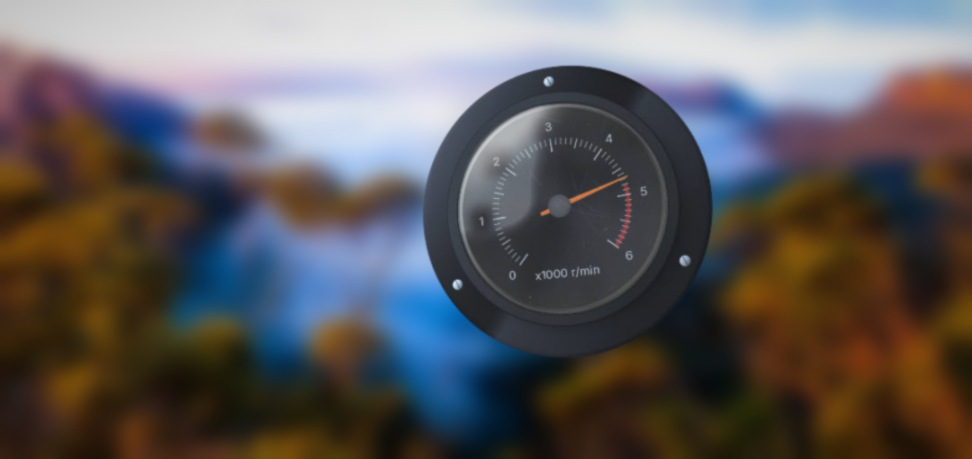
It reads 4700
